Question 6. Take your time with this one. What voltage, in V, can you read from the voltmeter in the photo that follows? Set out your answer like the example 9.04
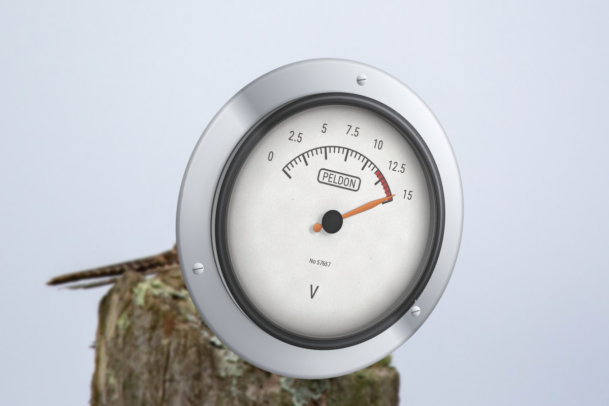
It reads 14.5
